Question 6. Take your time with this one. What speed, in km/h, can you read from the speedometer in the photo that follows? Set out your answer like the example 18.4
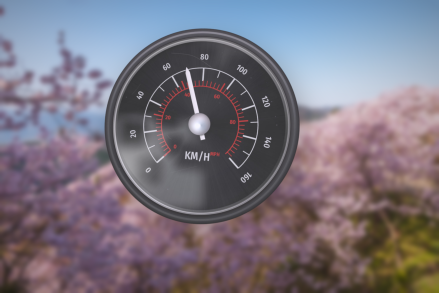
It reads 70
